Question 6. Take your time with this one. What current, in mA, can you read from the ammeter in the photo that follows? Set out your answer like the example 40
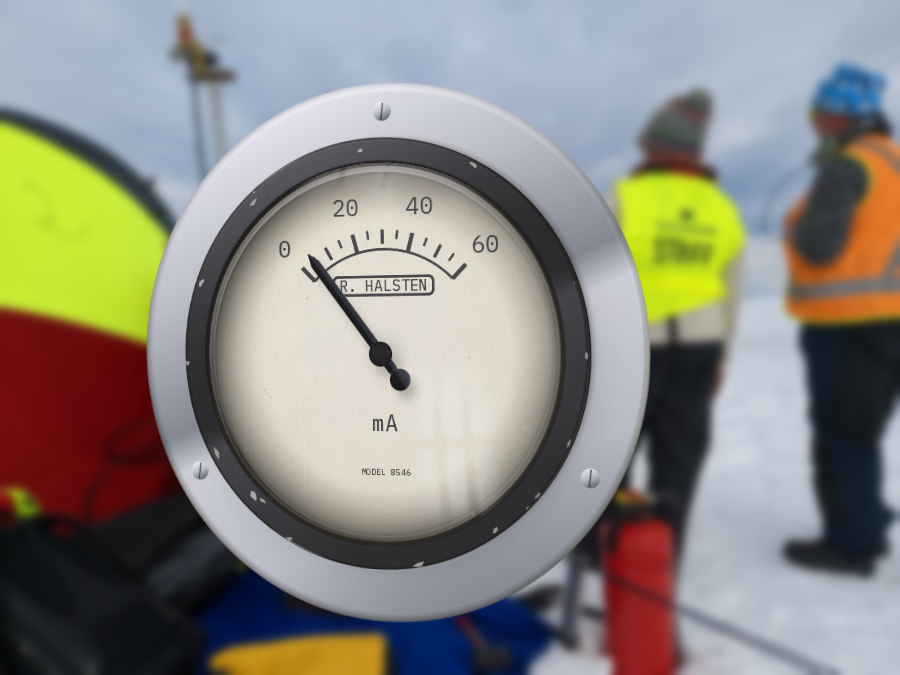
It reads 5
